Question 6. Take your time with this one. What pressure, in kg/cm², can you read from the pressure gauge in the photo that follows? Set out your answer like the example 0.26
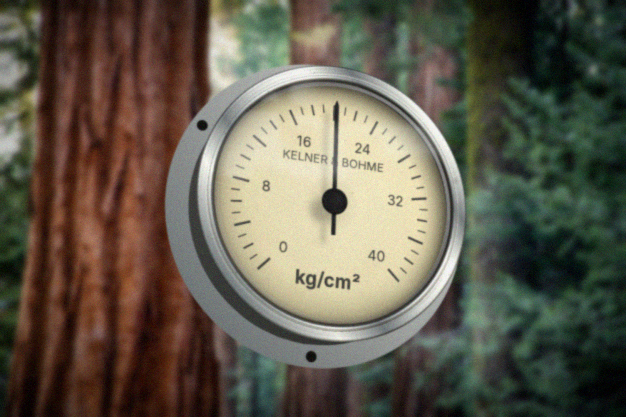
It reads 20
